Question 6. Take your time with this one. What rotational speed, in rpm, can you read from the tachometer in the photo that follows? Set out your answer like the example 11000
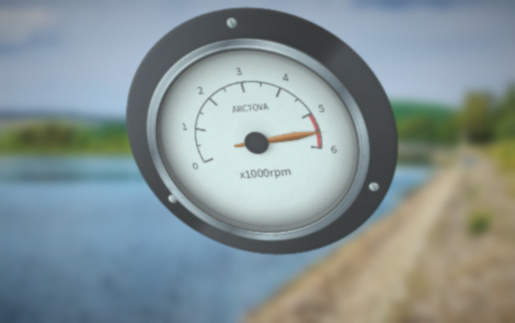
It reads 5500
